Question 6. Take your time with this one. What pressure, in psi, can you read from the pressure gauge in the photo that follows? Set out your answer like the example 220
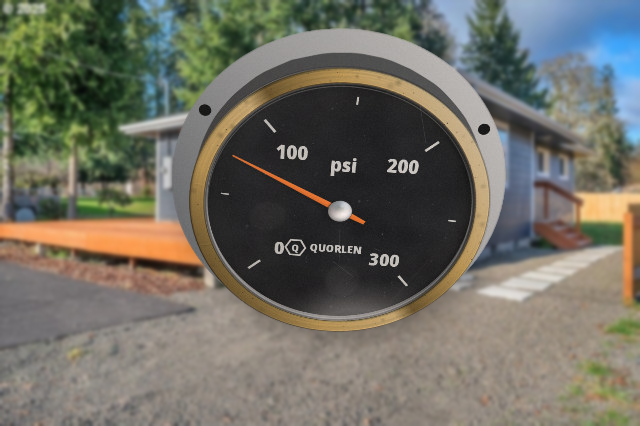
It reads 75
